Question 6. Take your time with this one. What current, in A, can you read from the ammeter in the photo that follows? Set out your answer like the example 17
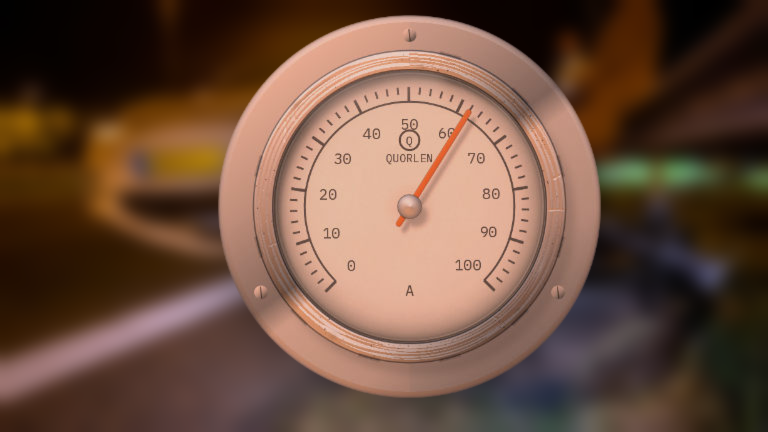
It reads 62
